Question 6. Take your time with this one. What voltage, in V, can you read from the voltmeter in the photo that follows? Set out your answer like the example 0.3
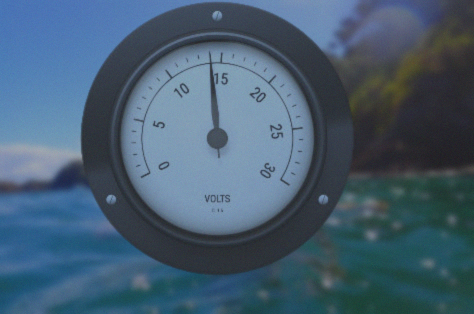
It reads 14
